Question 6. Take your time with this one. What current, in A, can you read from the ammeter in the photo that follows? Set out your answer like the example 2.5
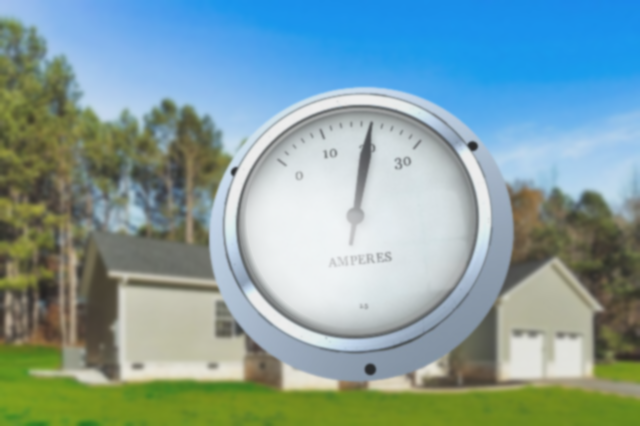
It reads 20
